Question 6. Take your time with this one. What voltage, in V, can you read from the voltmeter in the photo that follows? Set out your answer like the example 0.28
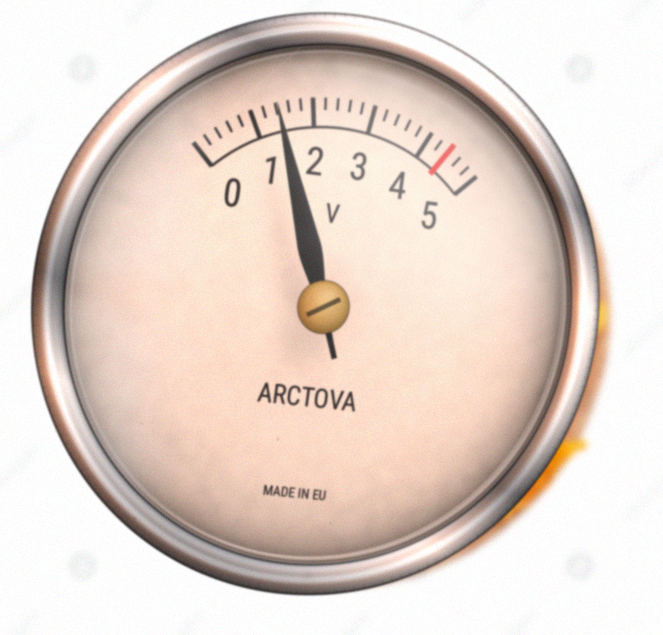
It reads 1.4
